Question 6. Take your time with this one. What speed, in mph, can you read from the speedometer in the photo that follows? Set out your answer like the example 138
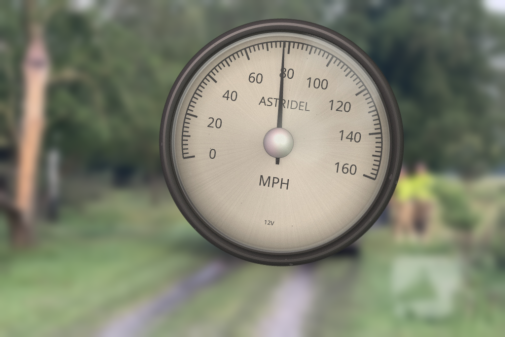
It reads 78
